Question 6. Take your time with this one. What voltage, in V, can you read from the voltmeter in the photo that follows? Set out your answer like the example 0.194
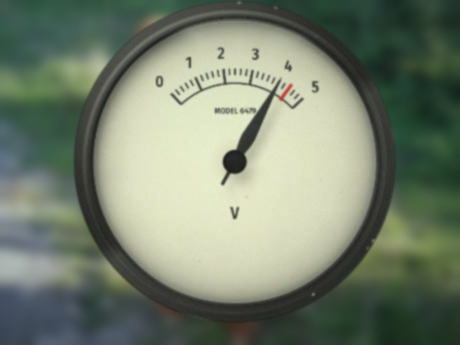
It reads 4
